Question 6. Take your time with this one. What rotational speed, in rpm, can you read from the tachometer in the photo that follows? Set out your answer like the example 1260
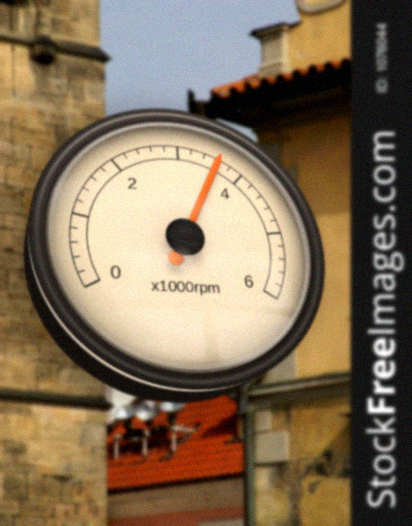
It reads 3600
